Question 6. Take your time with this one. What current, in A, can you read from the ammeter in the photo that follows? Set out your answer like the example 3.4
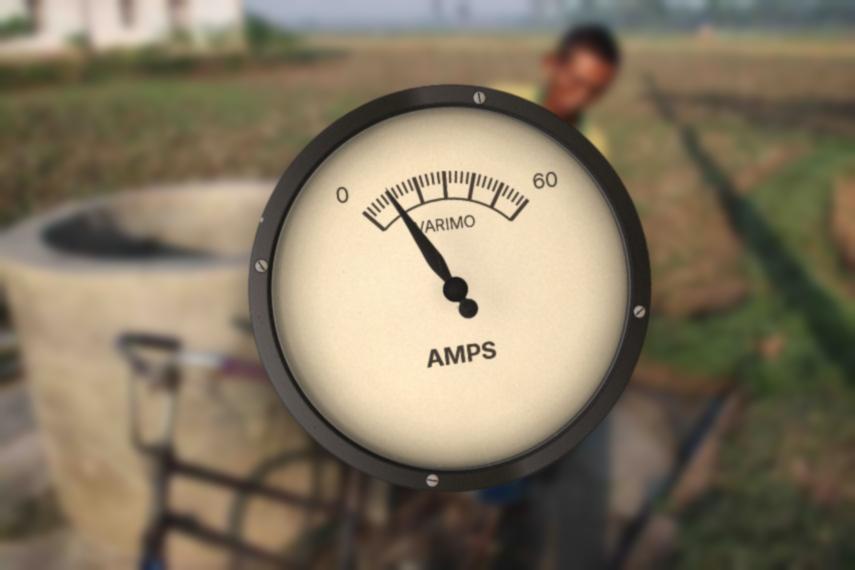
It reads 10
